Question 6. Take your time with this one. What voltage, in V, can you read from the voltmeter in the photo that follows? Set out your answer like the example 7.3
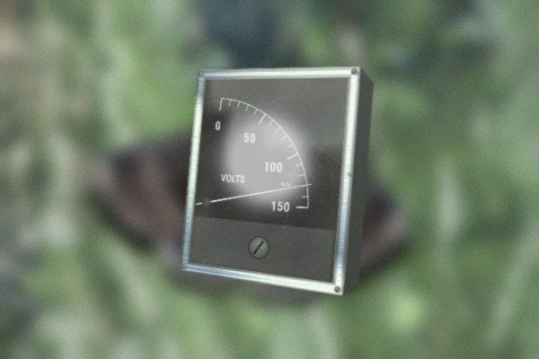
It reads 130
